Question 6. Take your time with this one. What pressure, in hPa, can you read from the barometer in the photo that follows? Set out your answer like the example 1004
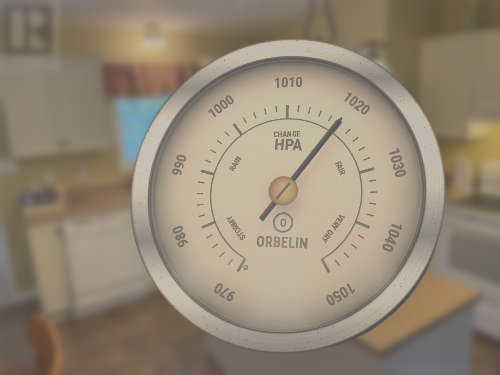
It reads 1020
